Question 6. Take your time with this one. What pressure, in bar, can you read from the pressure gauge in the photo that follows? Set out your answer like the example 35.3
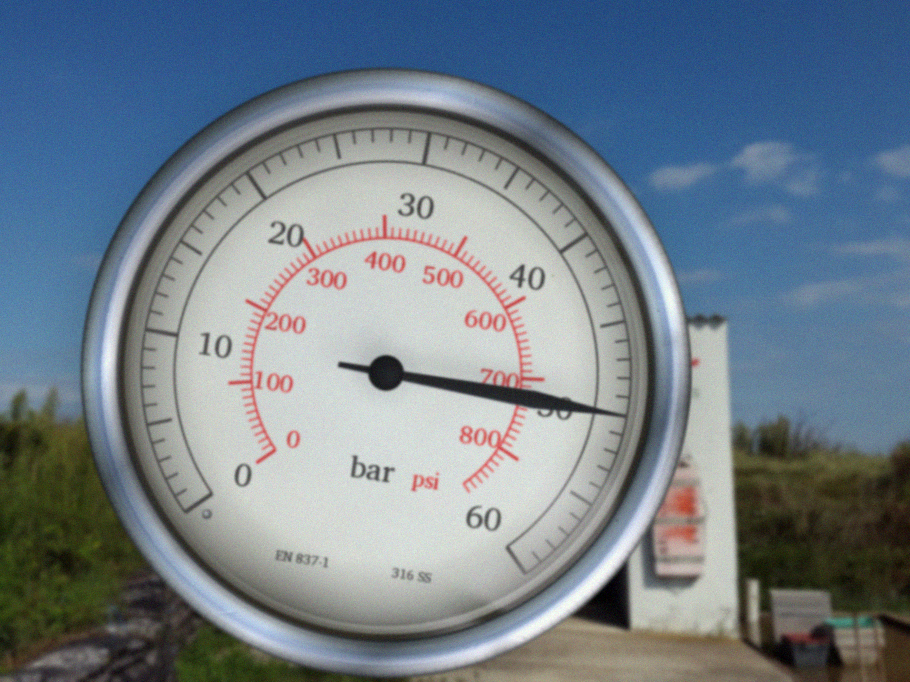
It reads 50
